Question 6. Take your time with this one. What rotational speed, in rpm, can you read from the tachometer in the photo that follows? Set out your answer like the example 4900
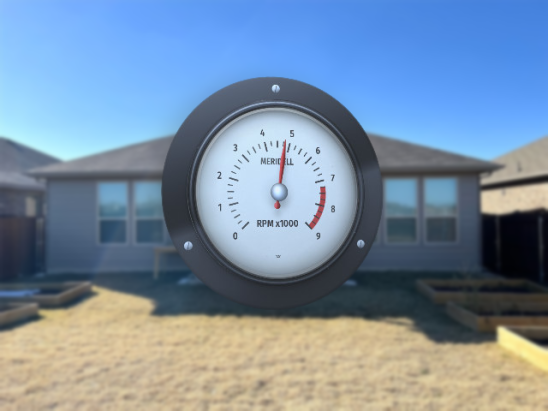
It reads 4750
